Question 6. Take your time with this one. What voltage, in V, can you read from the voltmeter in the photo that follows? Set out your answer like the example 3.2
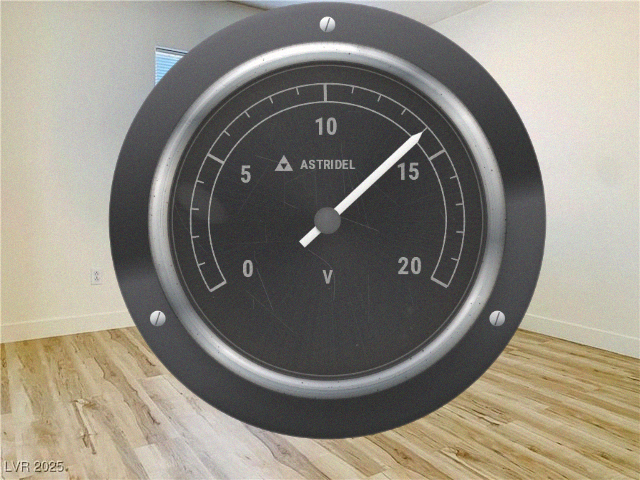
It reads 14
